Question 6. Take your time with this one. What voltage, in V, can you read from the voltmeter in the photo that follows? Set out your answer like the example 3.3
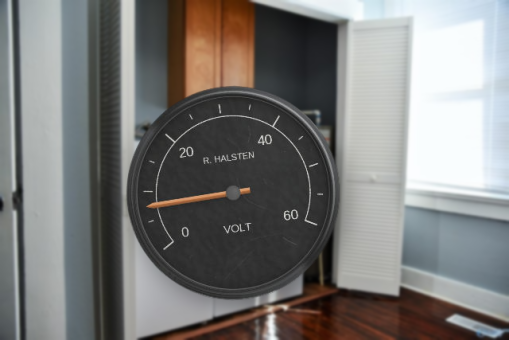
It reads 7.5
